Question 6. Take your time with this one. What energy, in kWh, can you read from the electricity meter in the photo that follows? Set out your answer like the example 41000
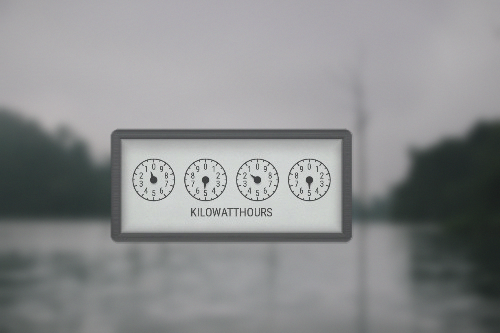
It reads 515
